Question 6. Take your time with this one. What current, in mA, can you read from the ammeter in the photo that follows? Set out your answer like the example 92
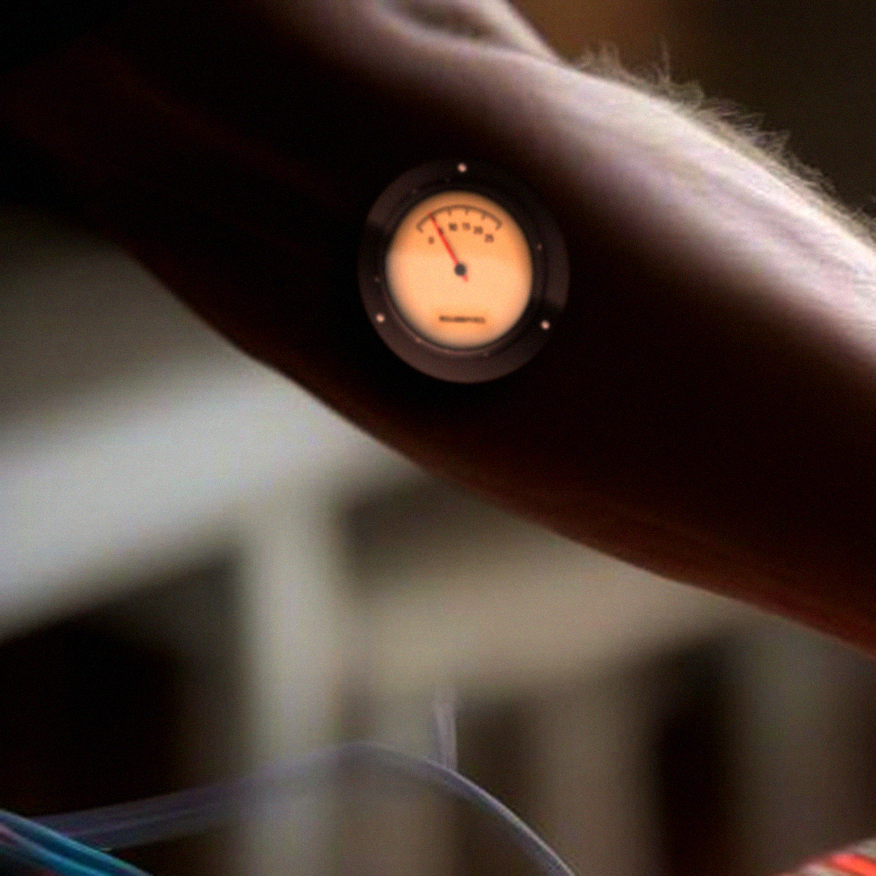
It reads 5
